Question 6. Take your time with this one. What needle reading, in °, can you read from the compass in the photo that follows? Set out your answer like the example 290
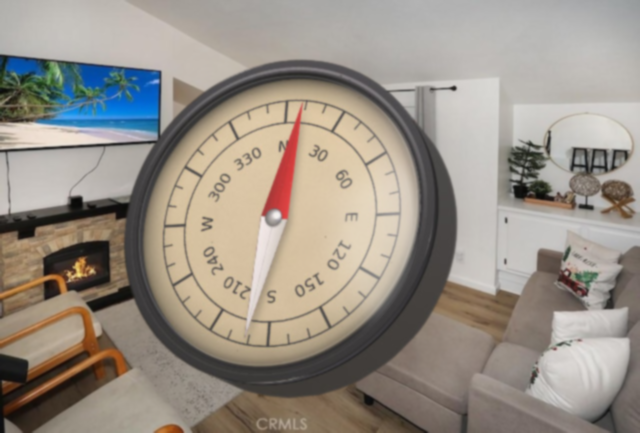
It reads 10
